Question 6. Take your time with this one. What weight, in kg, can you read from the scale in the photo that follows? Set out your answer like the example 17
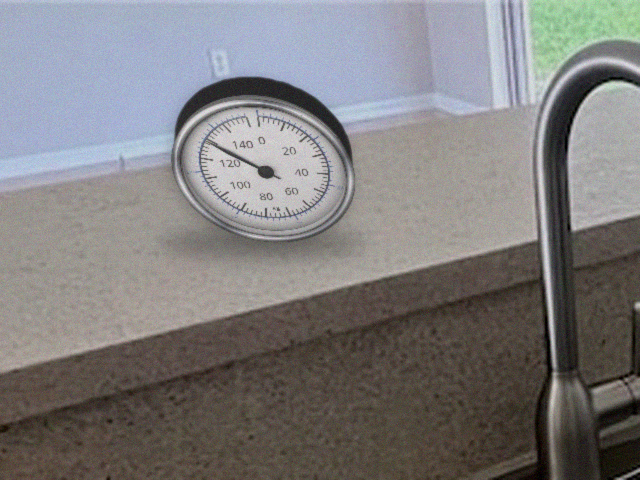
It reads 130
